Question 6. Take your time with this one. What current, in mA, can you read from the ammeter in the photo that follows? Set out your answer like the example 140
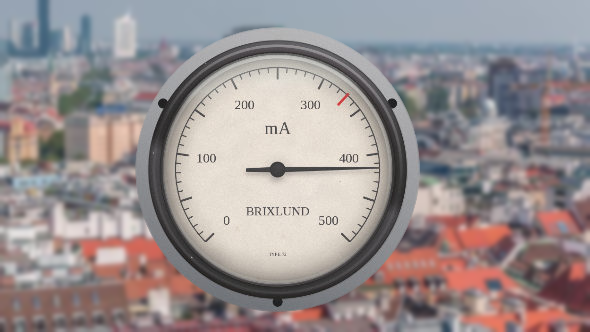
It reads 415
